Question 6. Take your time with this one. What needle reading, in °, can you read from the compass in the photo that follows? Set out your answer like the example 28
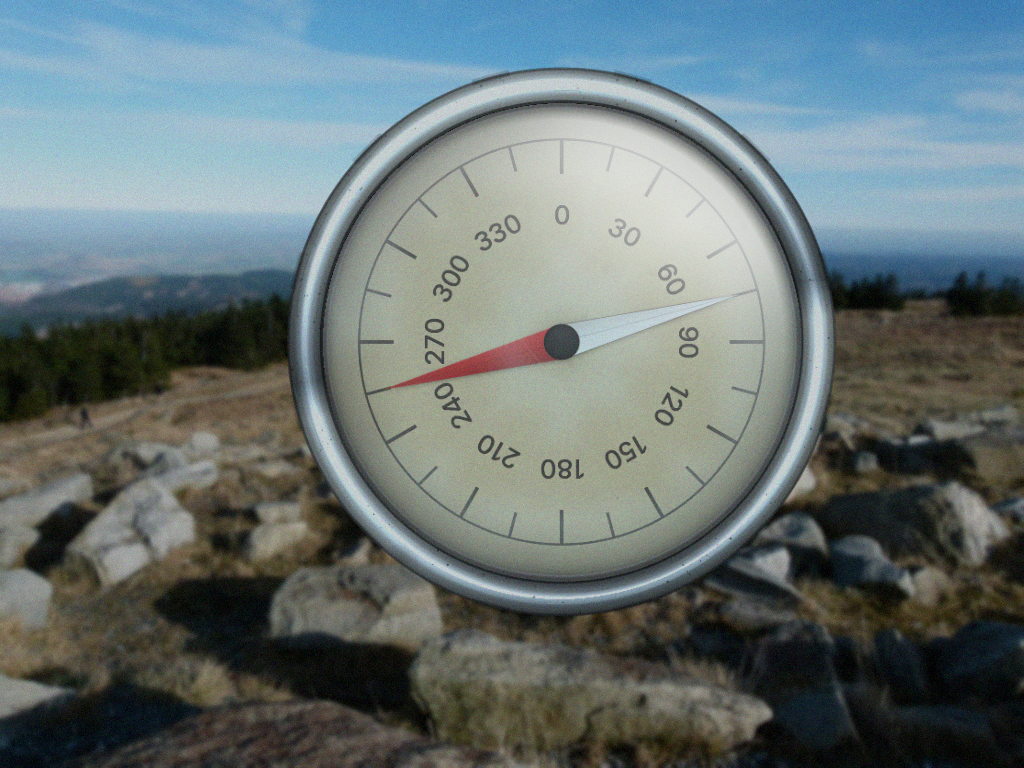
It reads 255
